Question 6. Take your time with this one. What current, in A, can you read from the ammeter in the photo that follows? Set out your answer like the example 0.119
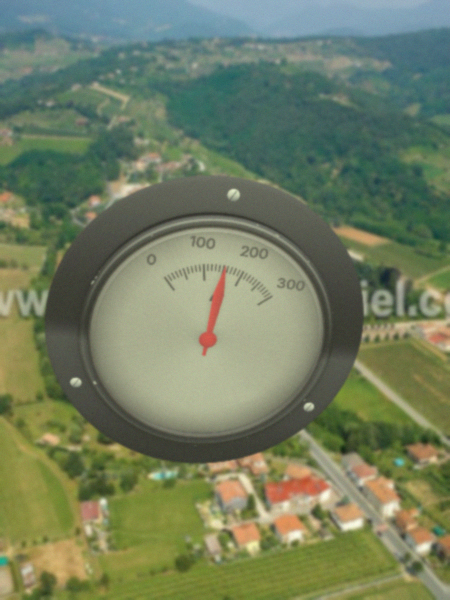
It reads 150
